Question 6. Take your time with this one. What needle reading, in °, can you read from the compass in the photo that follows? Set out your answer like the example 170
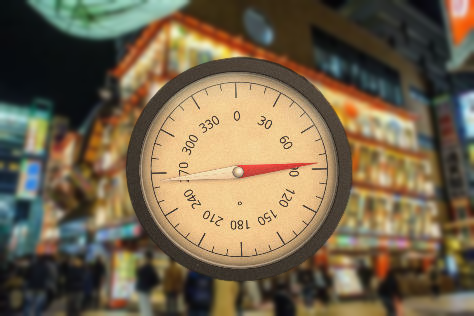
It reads 85
